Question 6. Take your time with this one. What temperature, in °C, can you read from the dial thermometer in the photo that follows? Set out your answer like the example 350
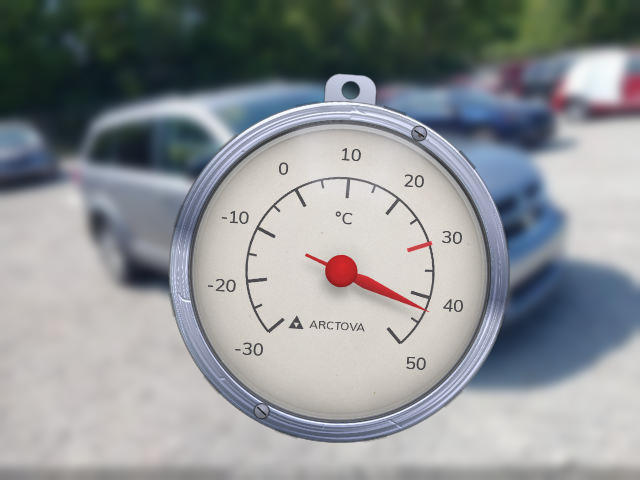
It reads 42.5
